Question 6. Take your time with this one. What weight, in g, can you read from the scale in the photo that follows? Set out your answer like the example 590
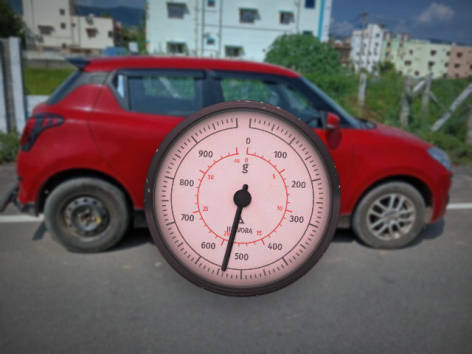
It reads 540
